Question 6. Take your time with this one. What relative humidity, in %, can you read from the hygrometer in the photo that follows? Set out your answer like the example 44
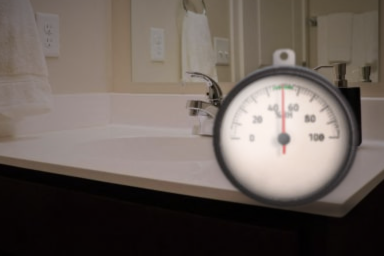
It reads 50
